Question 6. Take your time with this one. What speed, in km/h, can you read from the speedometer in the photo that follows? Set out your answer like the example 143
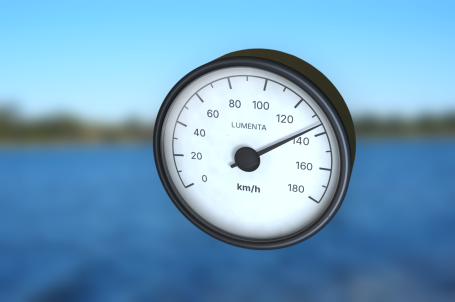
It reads 135
